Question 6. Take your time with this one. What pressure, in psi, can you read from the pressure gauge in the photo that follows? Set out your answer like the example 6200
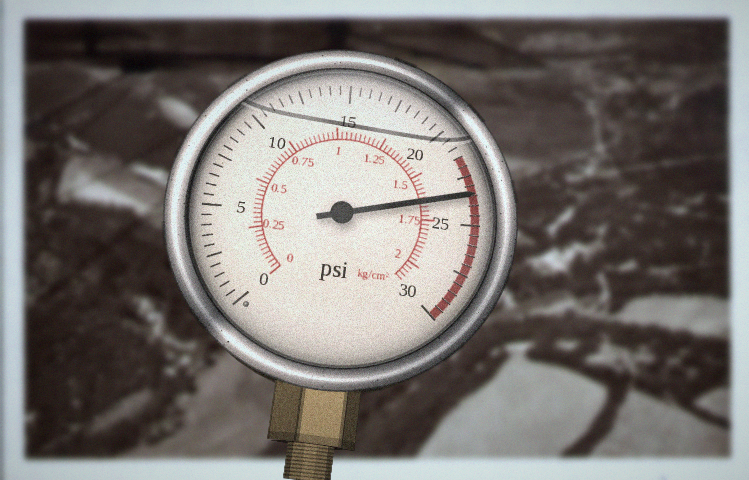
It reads 23.5
